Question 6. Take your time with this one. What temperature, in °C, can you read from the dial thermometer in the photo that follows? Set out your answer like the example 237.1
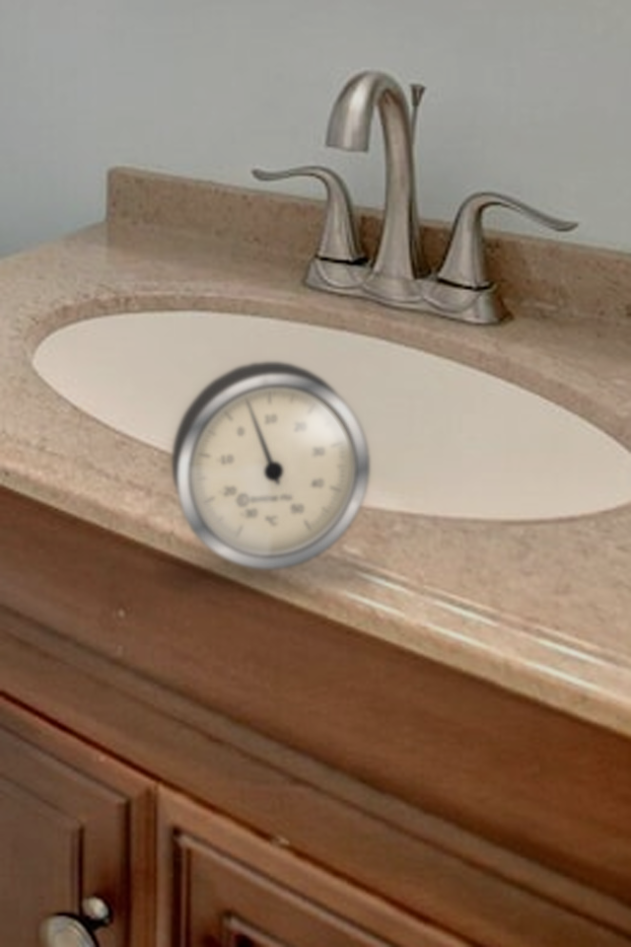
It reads 5
